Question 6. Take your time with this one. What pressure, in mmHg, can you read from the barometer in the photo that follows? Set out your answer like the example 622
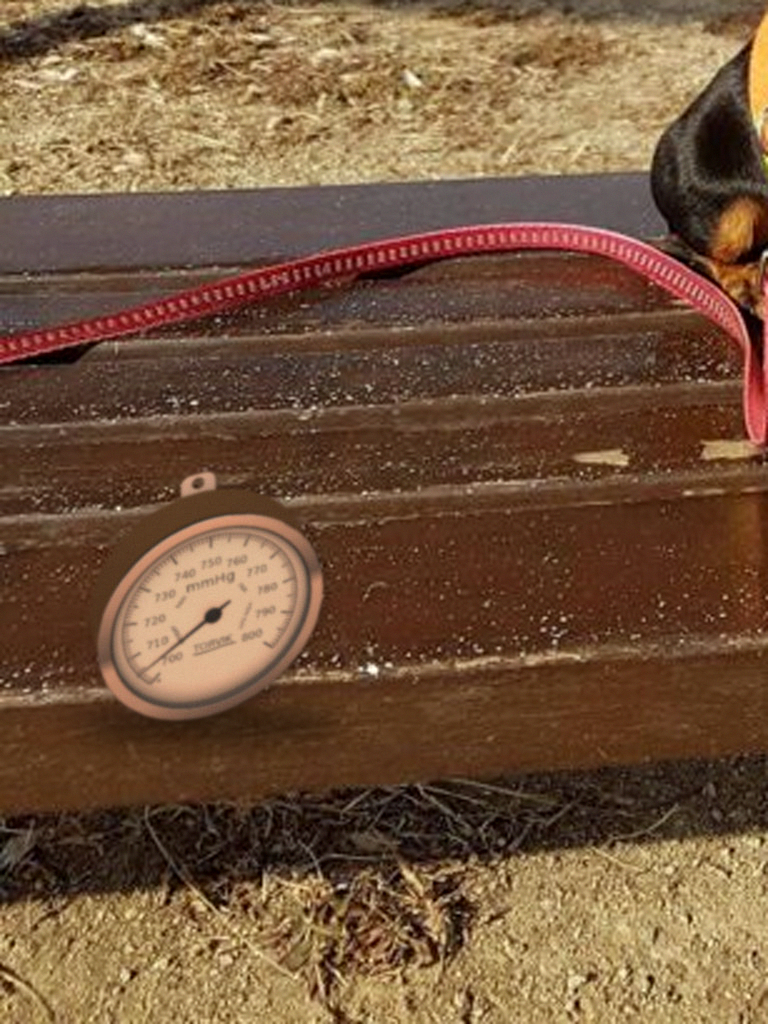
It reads 705
